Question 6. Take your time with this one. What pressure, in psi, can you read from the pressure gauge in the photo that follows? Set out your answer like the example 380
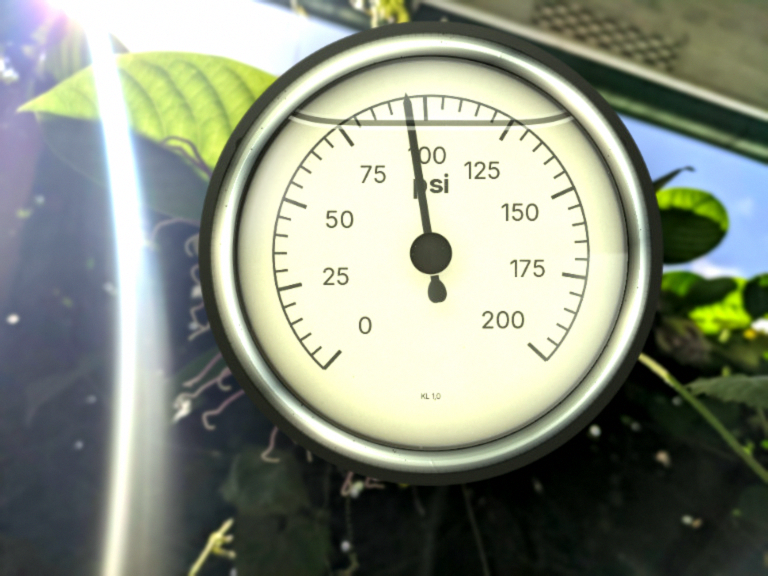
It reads 95
